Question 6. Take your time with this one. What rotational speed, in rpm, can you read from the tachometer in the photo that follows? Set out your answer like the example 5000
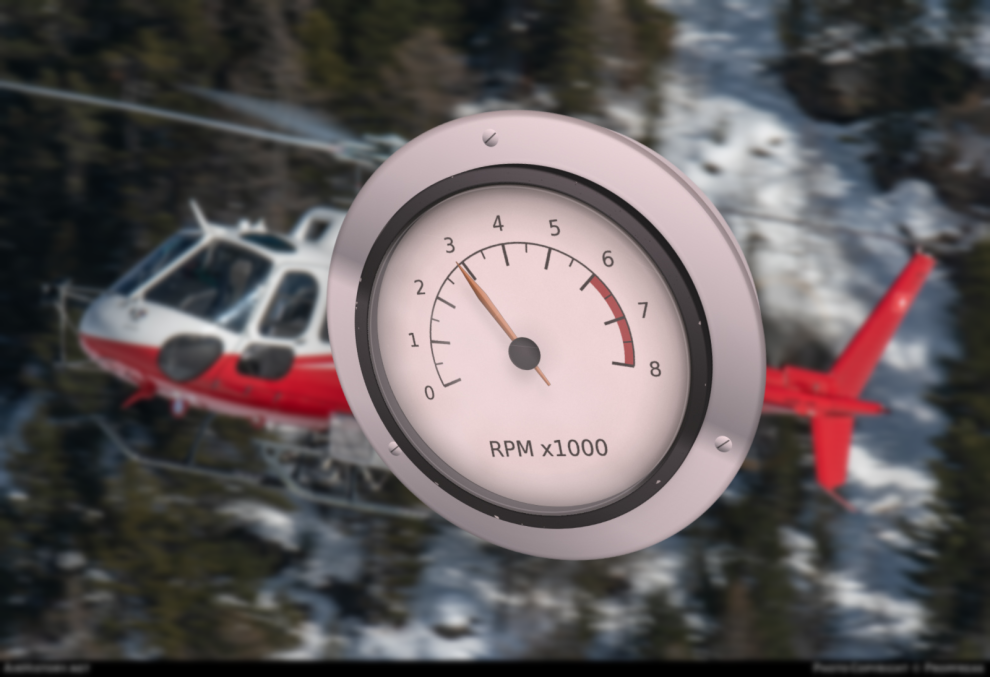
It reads 3000
